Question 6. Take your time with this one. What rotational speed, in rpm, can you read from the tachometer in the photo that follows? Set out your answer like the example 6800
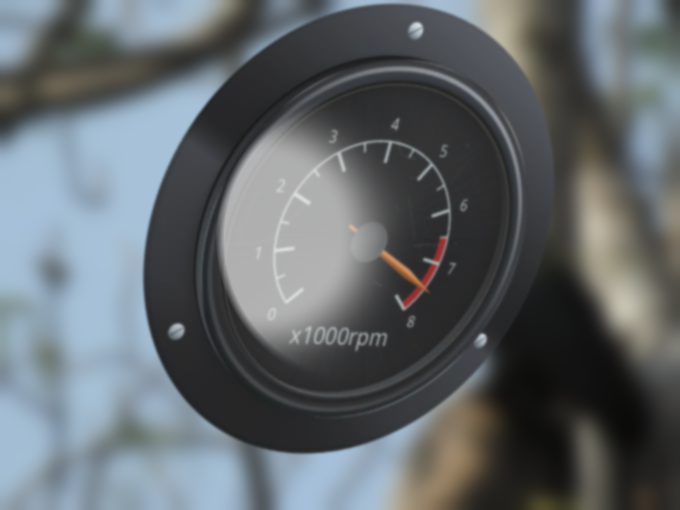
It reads 7500
